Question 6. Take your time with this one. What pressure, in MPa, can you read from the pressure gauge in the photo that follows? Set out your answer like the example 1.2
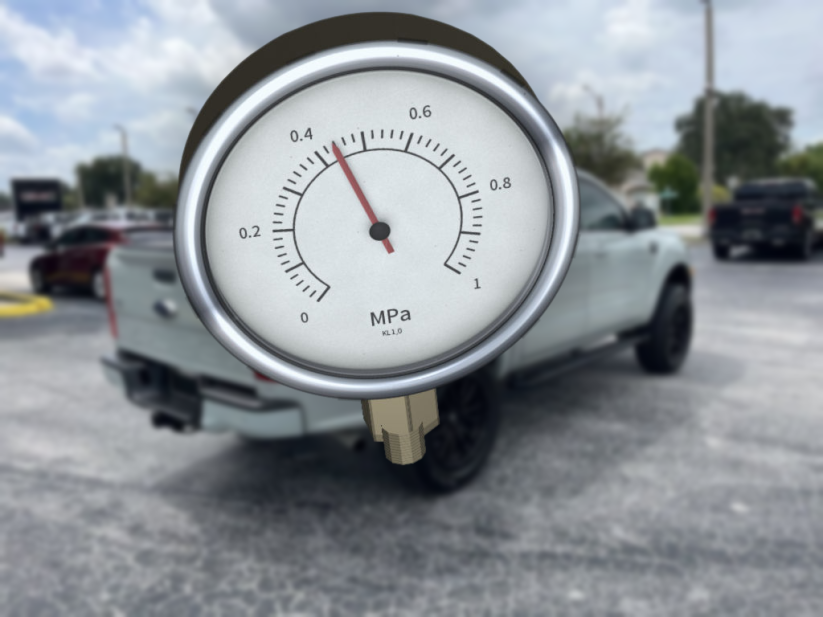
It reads 0.44
